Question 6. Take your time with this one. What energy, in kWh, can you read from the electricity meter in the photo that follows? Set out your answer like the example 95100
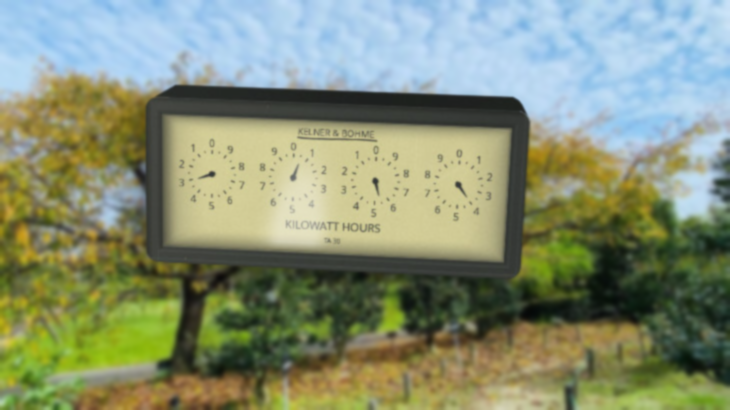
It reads 3054
